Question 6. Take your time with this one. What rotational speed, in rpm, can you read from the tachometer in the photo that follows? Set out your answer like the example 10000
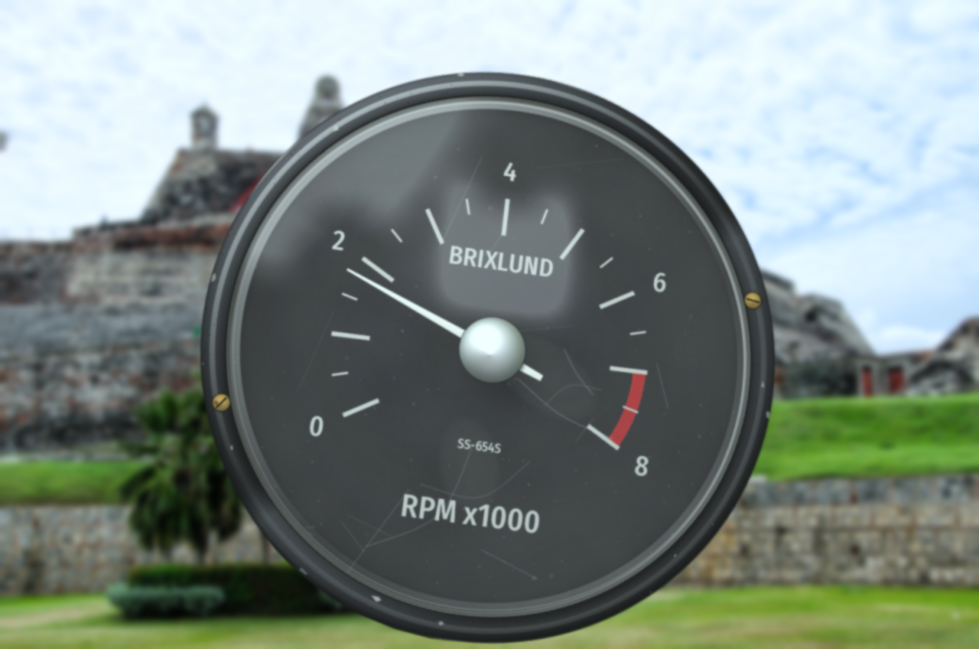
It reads 1750
